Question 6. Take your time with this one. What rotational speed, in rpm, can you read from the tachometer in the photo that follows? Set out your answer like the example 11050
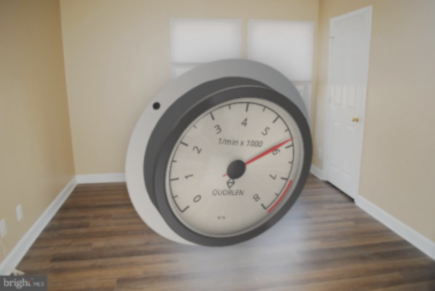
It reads 5750
